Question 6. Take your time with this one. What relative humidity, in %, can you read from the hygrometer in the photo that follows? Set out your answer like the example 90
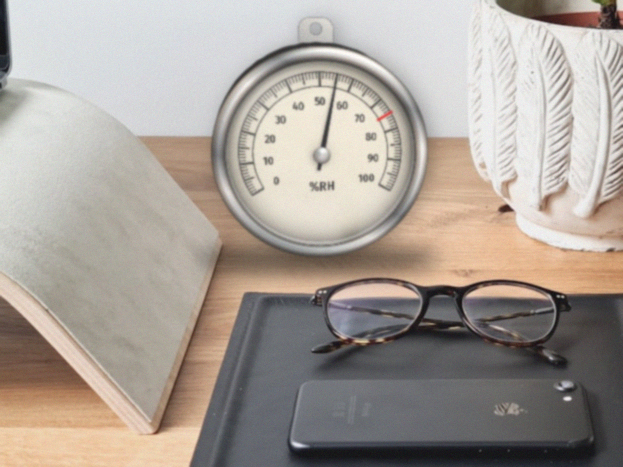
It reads 55
